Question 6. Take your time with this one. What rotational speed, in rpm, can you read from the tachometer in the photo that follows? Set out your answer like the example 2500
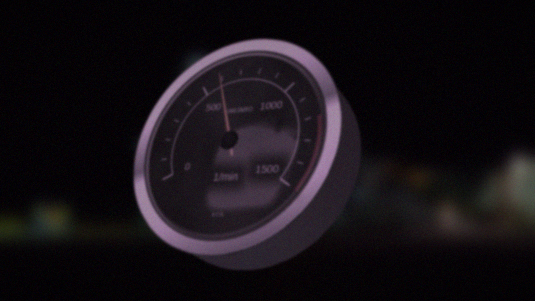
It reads 600
